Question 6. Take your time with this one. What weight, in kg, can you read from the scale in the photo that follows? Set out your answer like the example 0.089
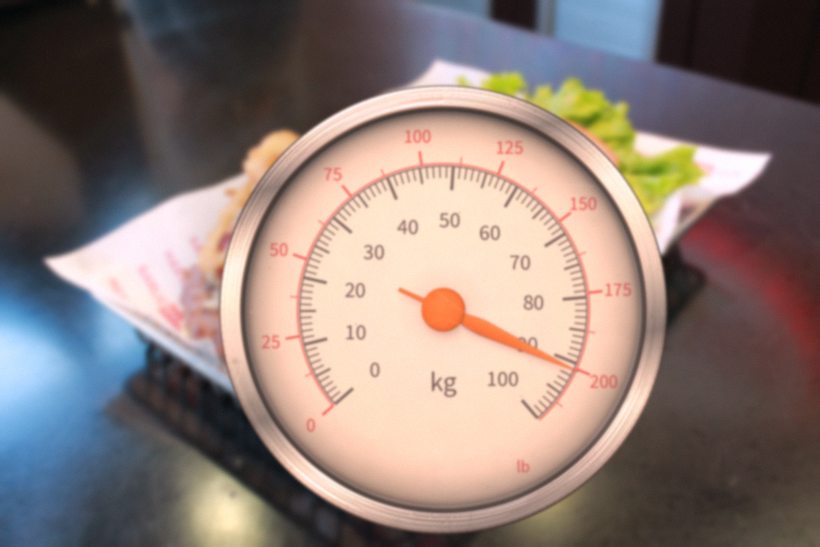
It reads 91
